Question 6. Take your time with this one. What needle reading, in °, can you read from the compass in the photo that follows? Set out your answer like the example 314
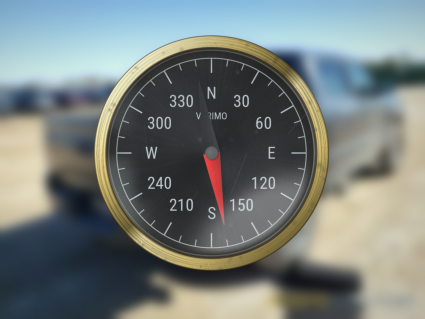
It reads 170
